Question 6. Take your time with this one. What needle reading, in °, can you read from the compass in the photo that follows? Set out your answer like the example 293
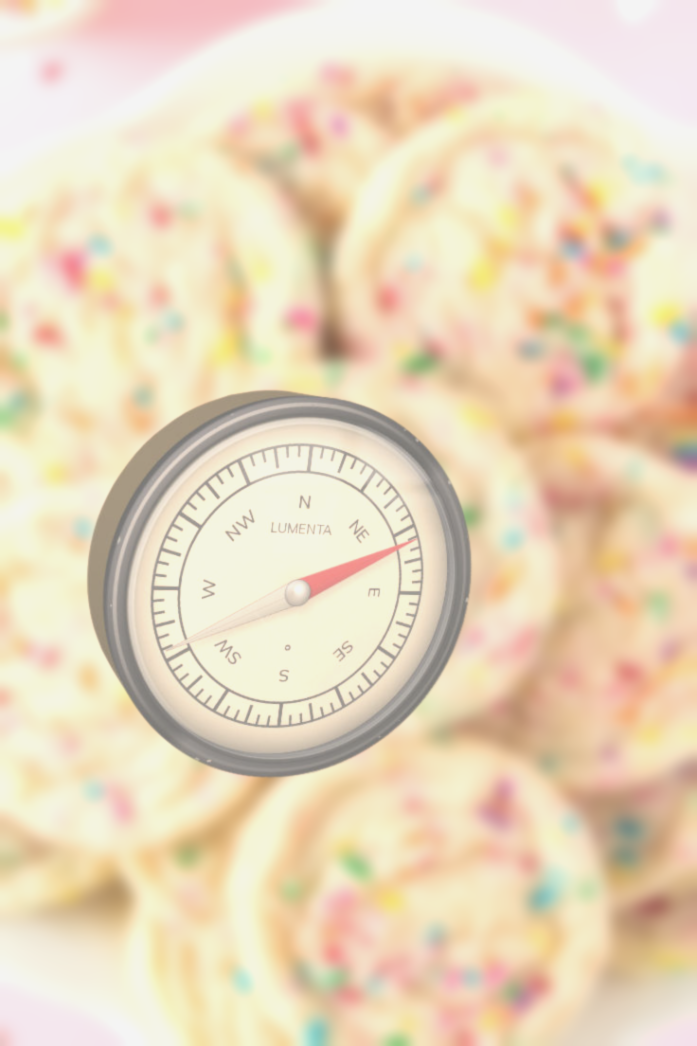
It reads 65
